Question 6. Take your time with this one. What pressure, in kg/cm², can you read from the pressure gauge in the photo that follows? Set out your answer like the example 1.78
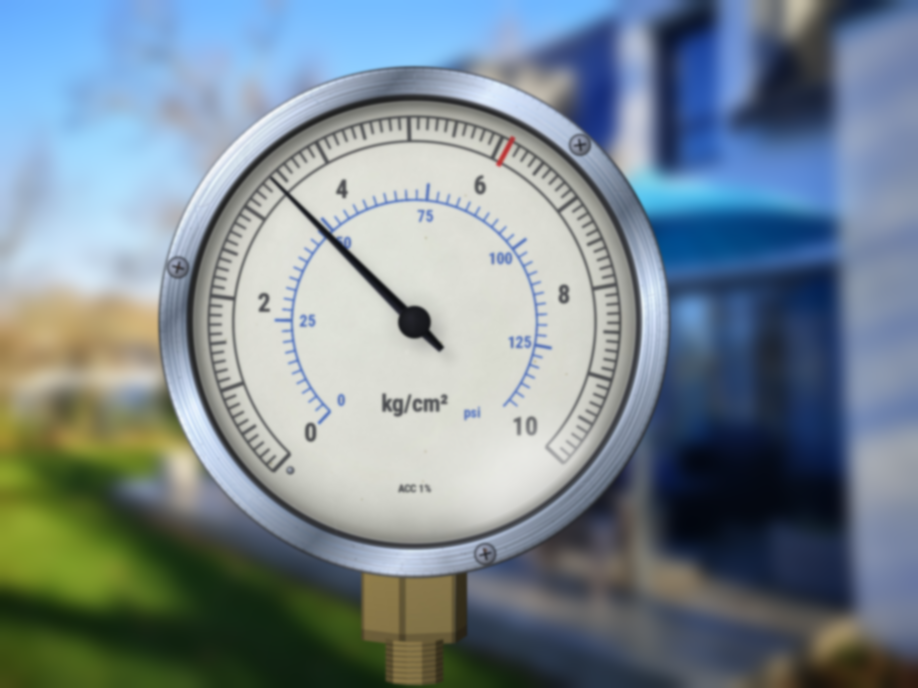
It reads 3.4
